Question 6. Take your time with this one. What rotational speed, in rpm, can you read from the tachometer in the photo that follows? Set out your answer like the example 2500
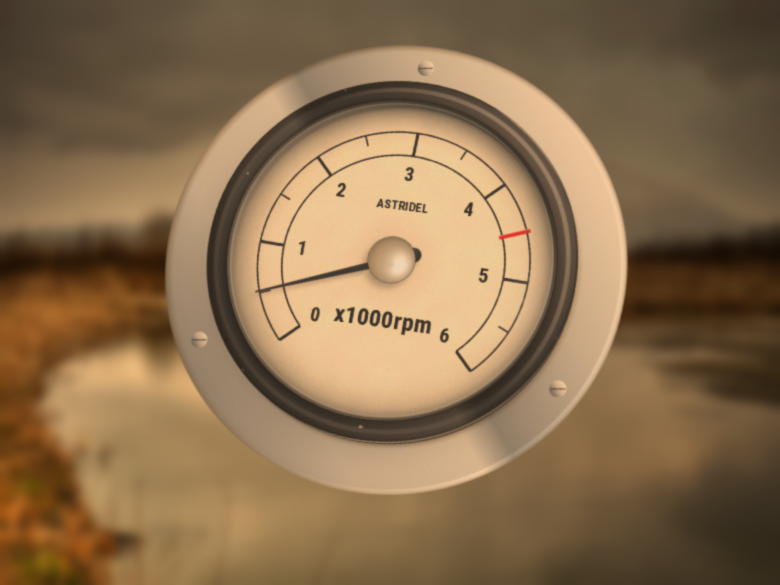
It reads 500
